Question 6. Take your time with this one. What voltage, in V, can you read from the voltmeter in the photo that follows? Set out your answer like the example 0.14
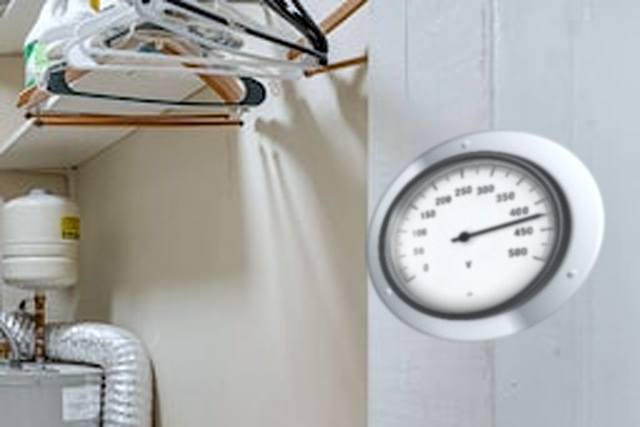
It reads 425
